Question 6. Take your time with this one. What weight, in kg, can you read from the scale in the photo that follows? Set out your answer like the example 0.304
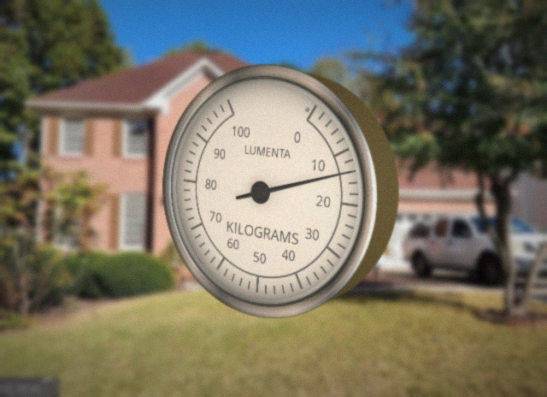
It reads 14
